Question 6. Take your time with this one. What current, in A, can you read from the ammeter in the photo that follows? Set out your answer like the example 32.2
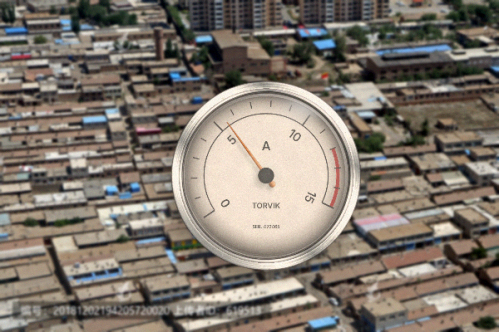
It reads 5.5
